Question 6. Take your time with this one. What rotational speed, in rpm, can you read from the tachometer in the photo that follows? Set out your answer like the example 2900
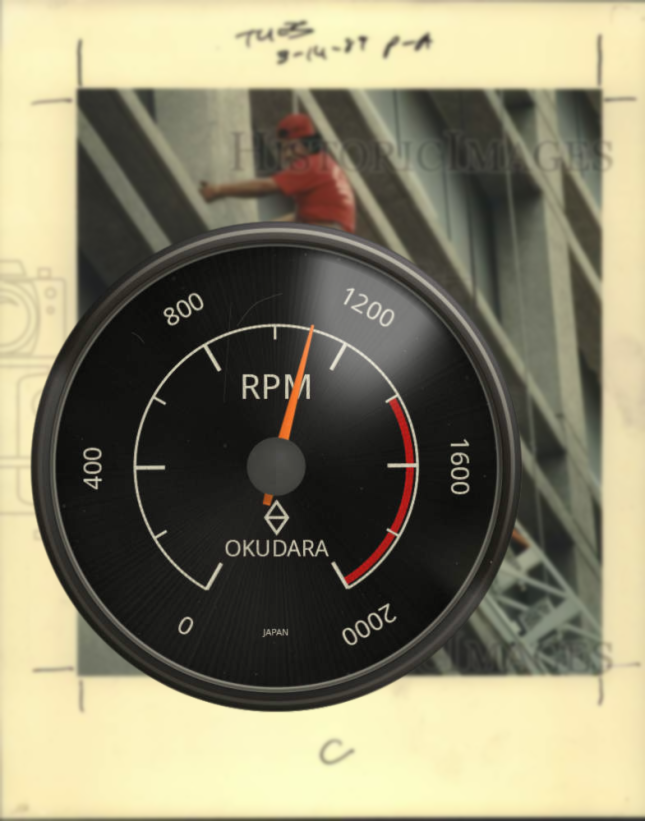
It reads 1100
